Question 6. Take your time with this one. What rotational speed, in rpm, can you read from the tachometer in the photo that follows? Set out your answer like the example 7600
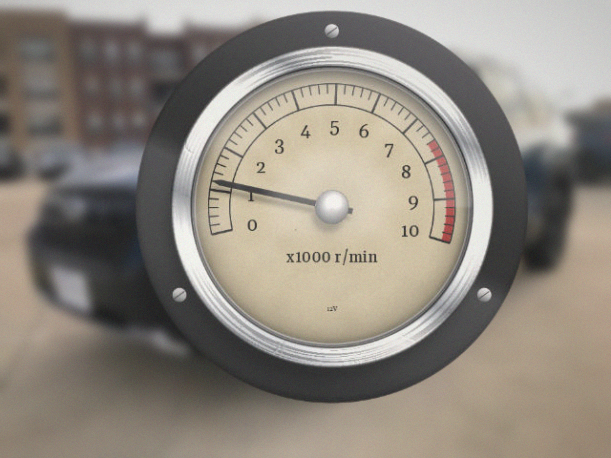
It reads 1200
